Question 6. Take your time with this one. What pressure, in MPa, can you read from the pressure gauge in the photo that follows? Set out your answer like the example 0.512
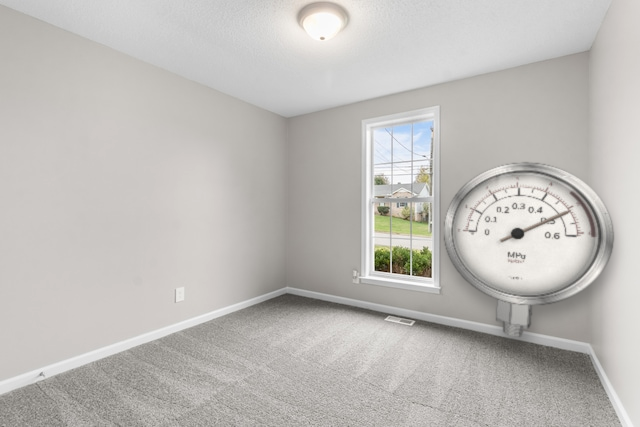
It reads 0.5
